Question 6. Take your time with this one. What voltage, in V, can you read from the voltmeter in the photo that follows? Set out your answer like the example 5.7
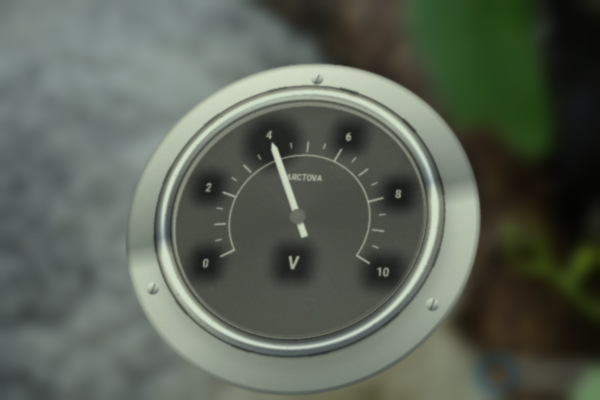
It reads 4
